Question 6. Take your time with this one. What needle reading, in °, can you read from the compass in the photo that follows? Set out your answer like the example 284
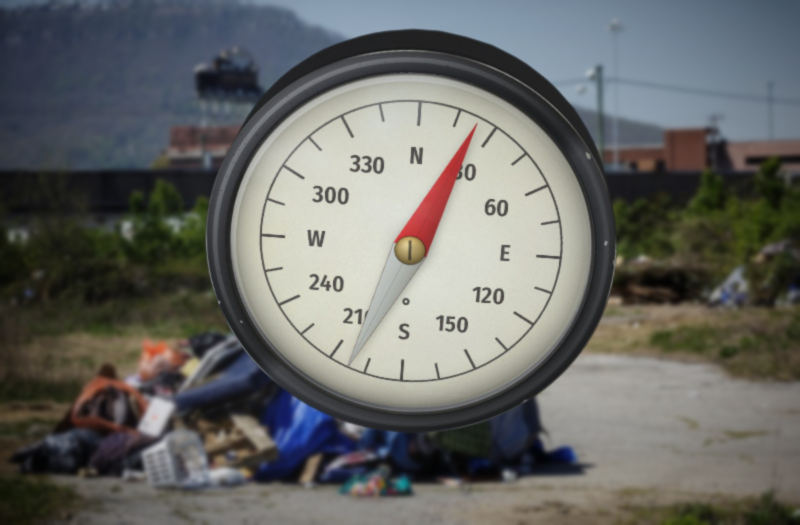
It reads 22.5
